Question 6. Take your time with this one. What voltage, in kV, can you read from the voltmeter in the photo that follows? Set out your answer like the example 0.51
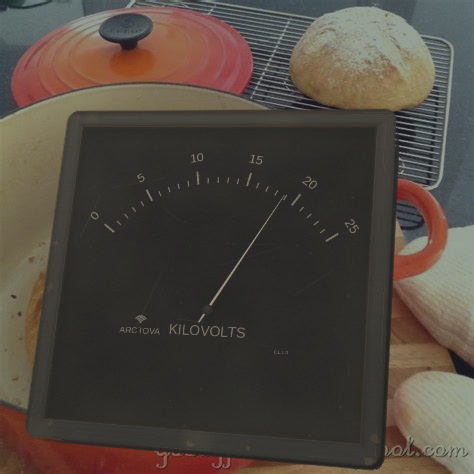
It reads 19
